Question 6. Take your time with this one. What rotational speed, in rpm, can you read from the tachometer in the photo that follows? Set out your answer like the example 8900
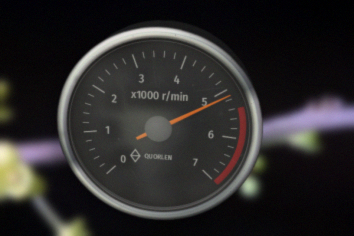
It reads 5100
